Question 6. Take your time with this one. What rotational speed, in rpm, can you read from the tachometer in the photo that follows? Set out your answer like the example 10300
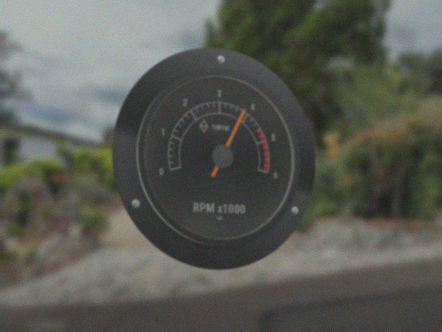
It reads 3800
